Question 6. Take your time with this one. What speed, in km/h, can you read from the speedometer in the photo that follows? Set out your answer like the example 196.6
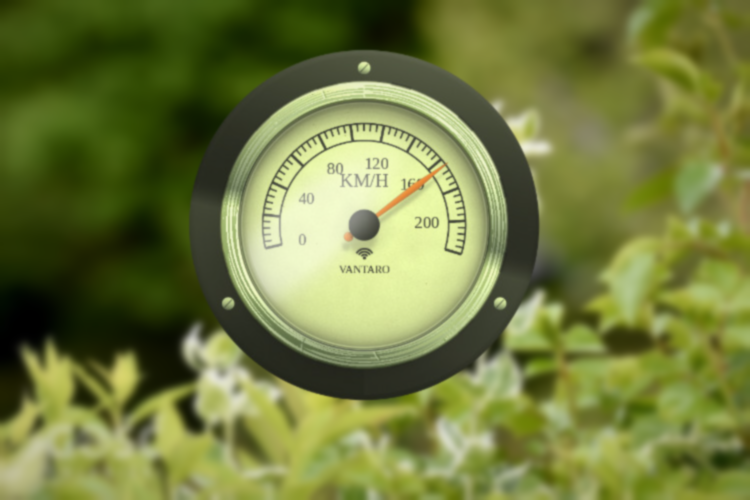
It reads 164
